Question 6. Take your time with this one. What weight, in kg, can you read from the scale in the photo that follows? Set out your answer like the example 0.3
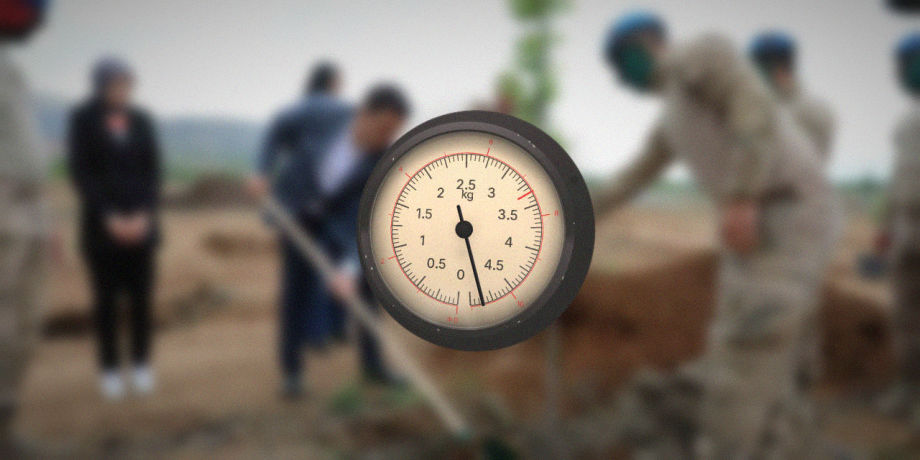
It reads 4.85
